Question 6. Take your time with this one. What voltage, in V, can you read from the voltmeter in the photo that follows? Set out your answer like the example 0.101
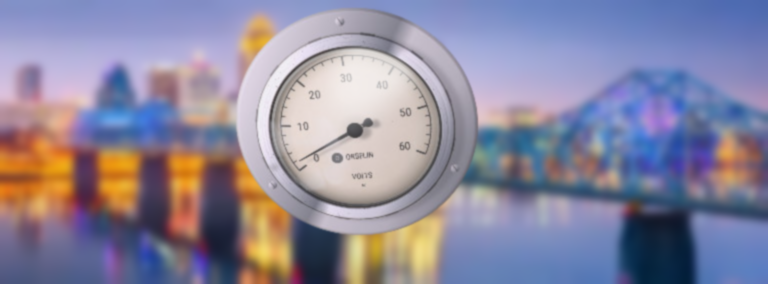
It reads 2
